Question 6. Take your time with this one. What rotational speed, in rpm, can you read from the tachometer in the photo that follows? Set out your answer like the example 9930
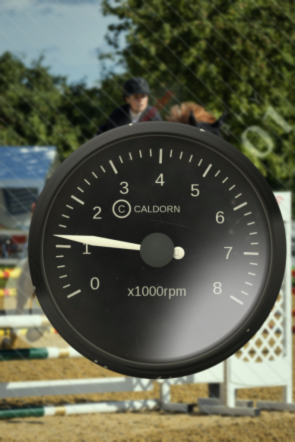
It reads 1200
